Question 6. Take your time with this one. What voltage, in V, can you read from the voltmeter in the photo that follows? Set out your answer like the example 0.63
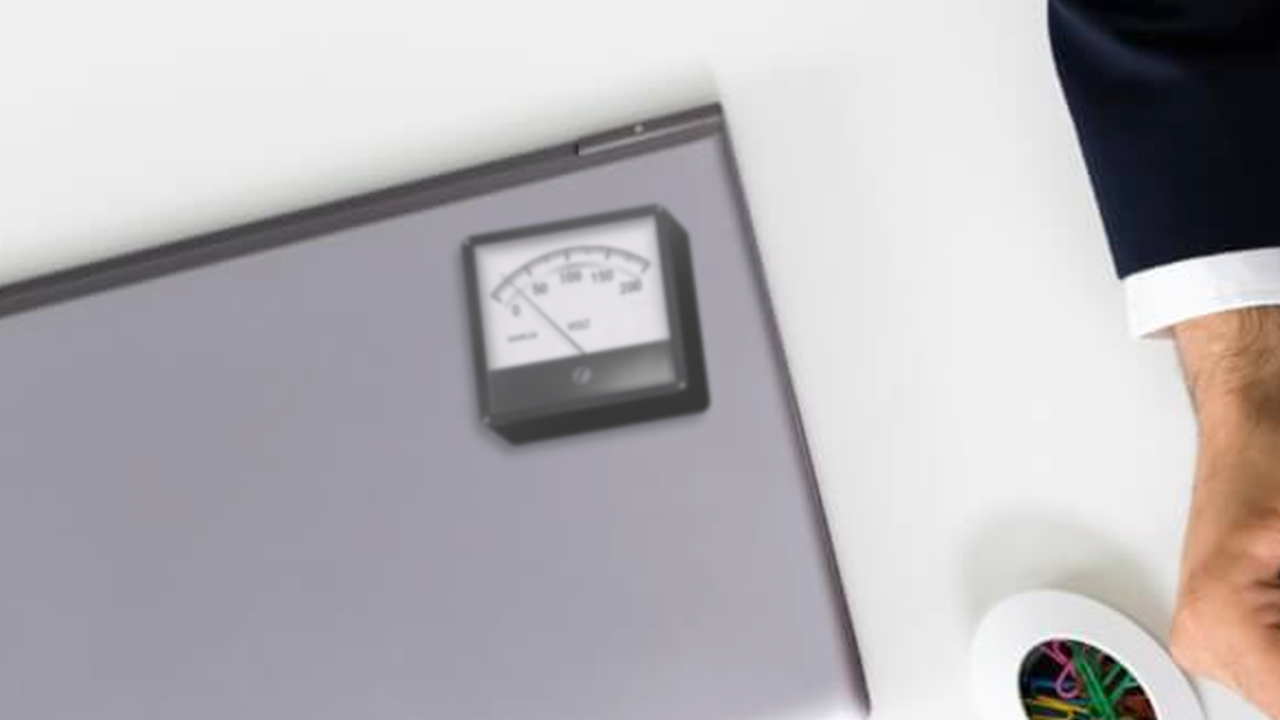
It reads 25
